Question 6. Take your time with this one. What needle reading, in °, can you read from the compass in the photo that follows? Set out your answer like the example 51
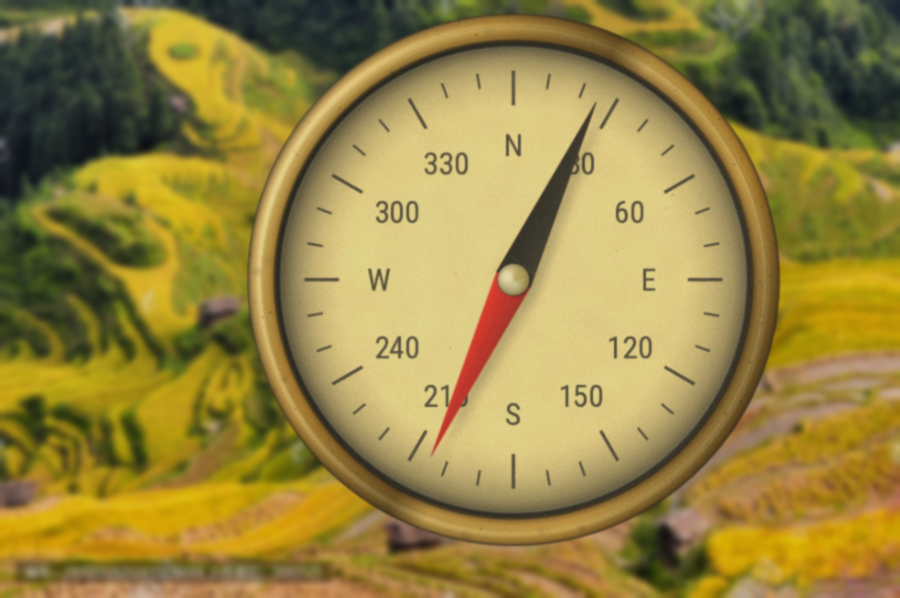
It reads 205
